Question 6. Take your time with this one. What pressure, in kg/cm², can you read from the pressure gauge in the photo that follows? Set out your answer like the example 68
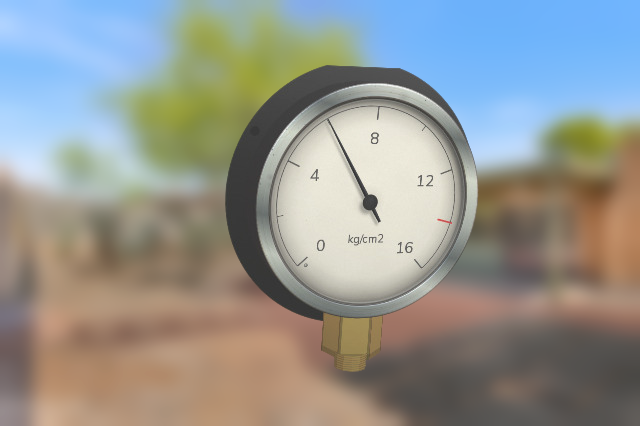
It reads 6
